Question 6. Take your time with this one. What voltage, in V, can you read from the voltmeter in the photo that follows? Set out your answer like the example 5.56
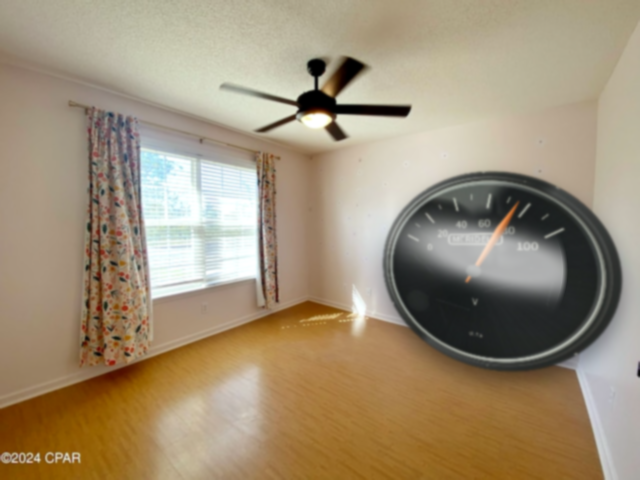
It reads 75
